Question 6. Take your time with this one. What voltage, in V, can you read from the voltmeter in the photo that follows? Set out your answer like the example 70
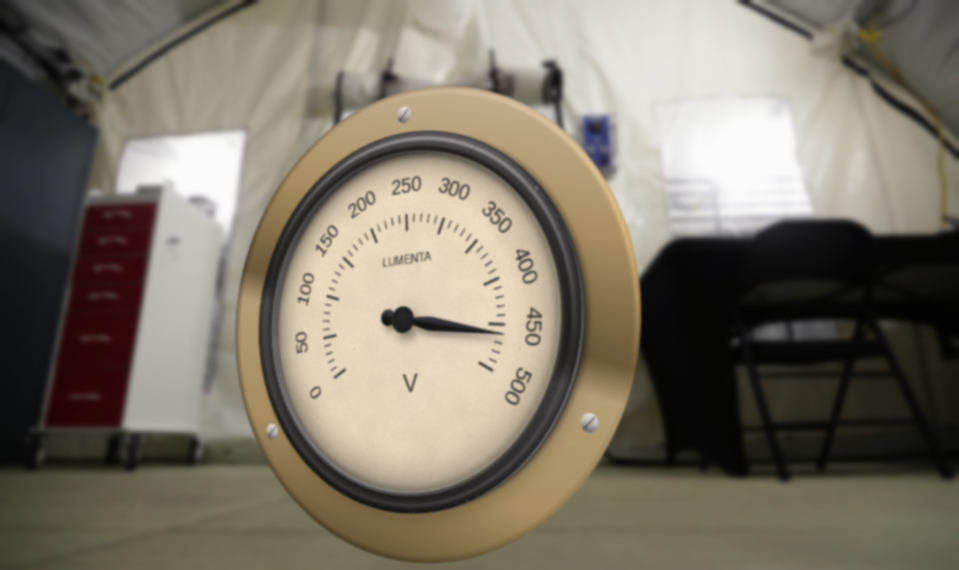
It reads 460
